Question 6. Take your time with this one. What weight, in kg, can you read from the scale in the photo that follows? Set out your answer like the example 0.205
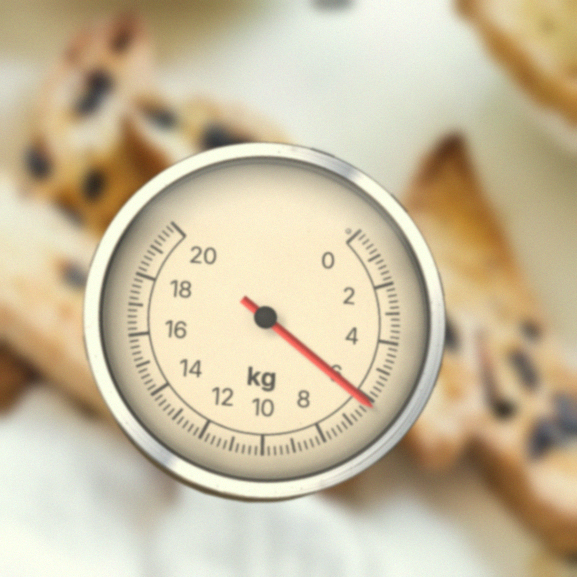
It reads 6.2
